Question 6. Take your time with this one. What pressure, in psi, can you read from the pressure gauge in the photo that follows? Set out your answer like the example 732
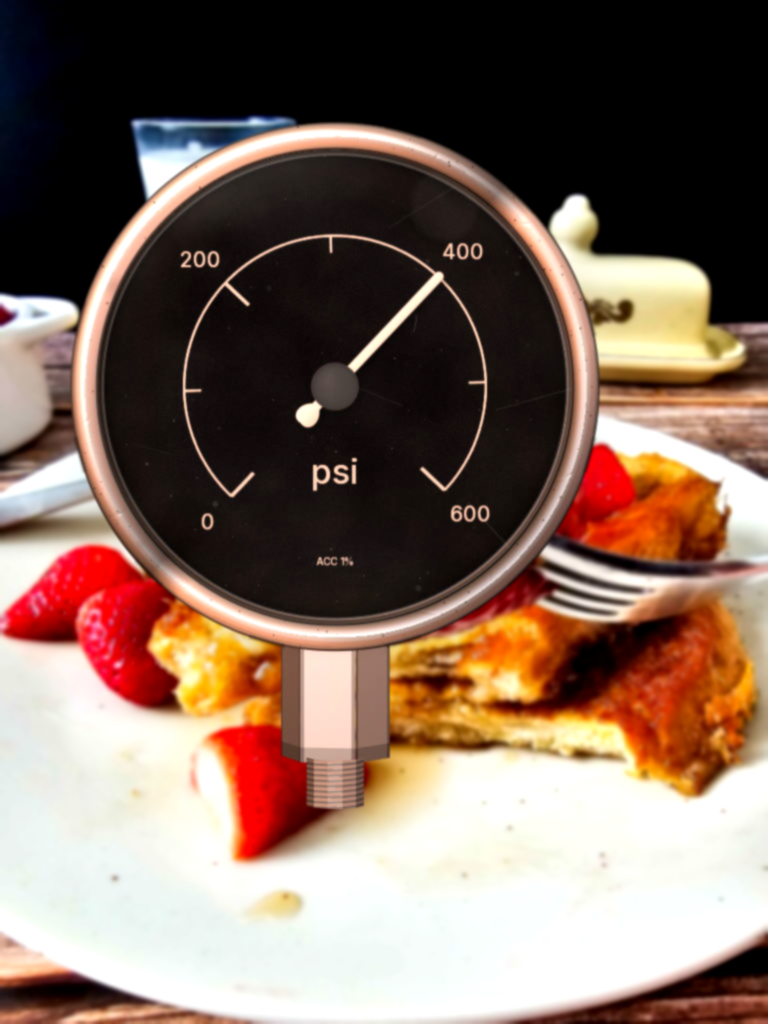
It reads 400
